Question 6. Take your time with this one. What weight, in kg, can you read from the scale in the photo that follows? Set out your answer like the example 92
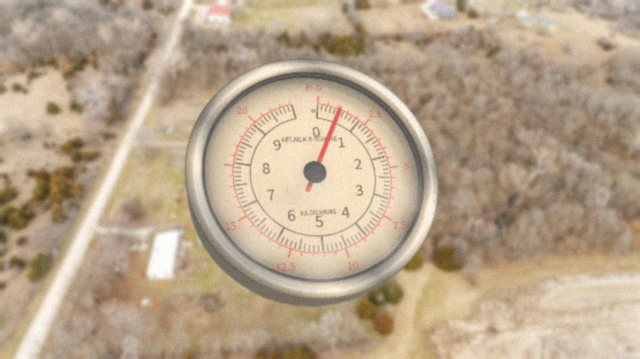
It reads 0.5
